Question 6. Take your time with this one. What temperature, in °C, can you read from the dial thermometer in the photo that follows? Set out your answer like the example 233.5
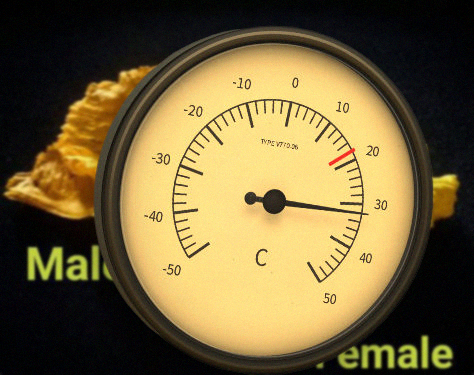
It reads 32
